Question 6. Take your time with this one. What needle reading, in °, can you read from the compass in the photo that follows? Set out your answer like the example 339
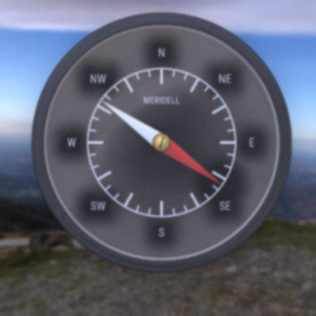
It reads 125
